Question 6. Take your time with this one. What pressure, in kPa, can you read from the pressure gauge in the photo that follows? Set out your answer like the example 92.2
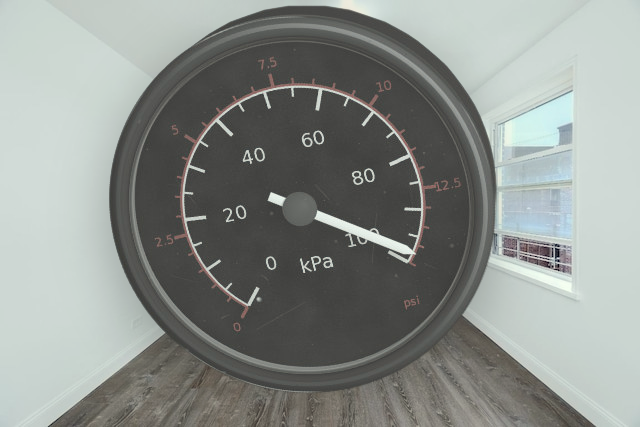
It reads 97.5
